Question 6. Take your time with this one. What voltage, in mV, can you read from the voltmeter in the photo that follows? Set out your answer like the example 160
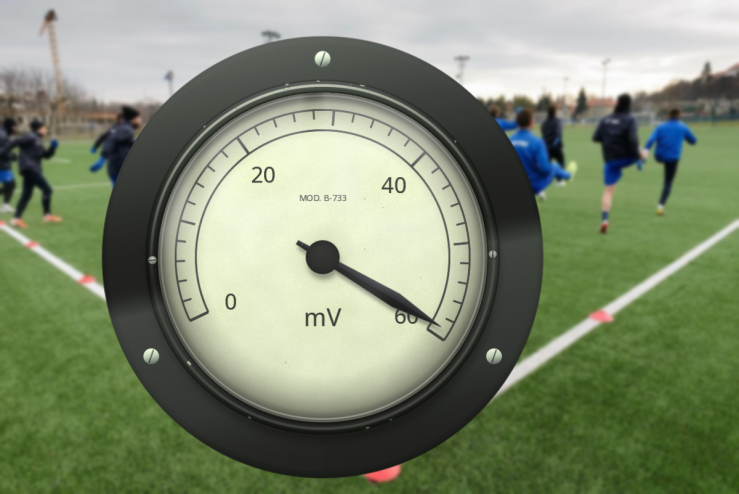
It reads 59
